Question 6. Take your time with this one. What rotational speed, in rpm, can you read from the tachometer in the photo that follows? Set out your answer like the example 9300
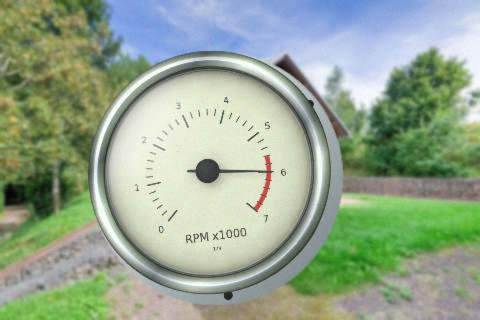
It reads 6000
